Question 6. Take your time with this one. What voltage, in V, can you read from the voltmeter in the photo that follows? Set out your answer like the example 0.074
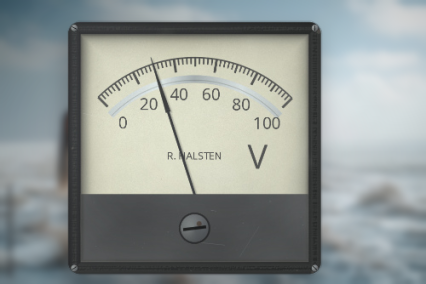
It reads 30
